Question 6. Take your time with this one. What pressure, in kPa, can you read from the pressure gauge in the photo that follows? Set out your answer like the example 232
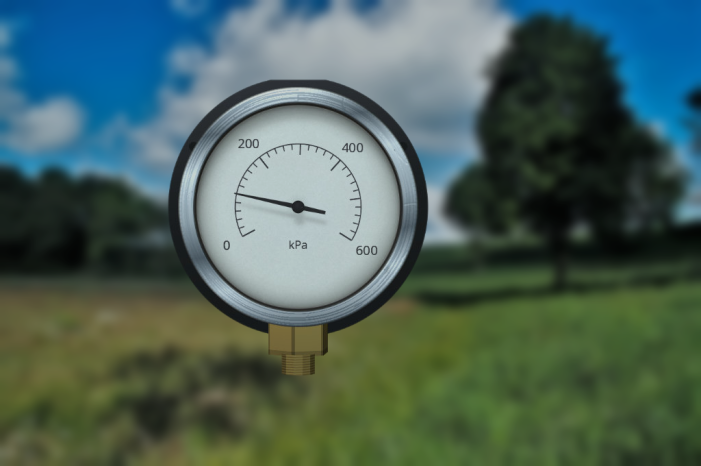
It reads 100
